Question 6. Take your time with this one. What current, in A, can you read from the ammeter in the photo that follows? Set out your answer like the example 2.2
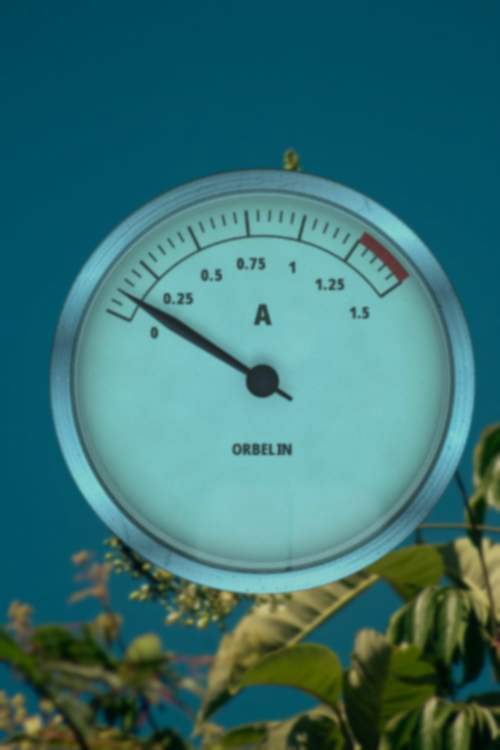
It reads 0.1
